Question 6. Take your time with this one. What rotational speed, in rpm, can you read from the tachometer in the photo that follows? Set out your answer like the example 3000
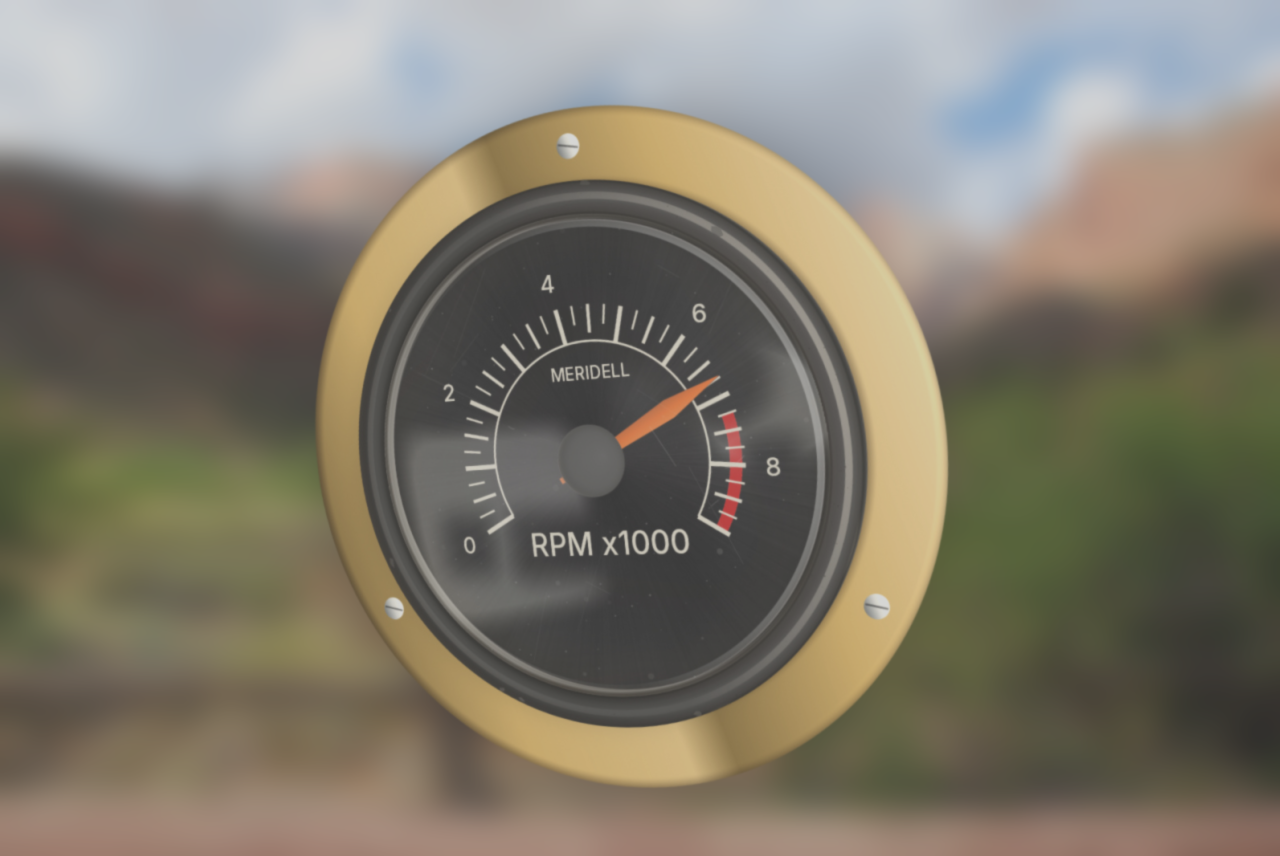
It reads 6750
